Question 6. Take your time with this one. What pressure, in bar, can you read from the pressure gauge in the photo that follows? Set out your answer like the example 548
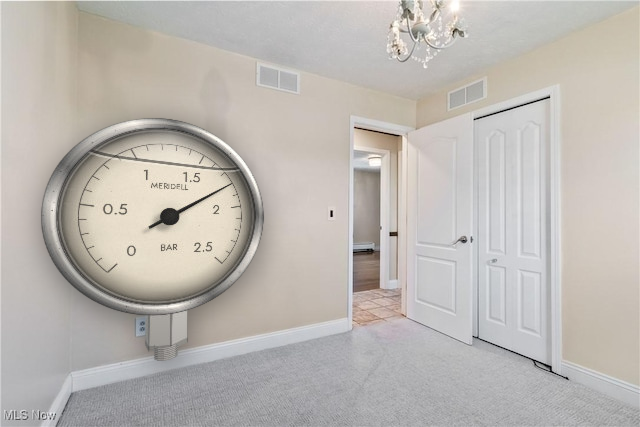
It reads 1.8
